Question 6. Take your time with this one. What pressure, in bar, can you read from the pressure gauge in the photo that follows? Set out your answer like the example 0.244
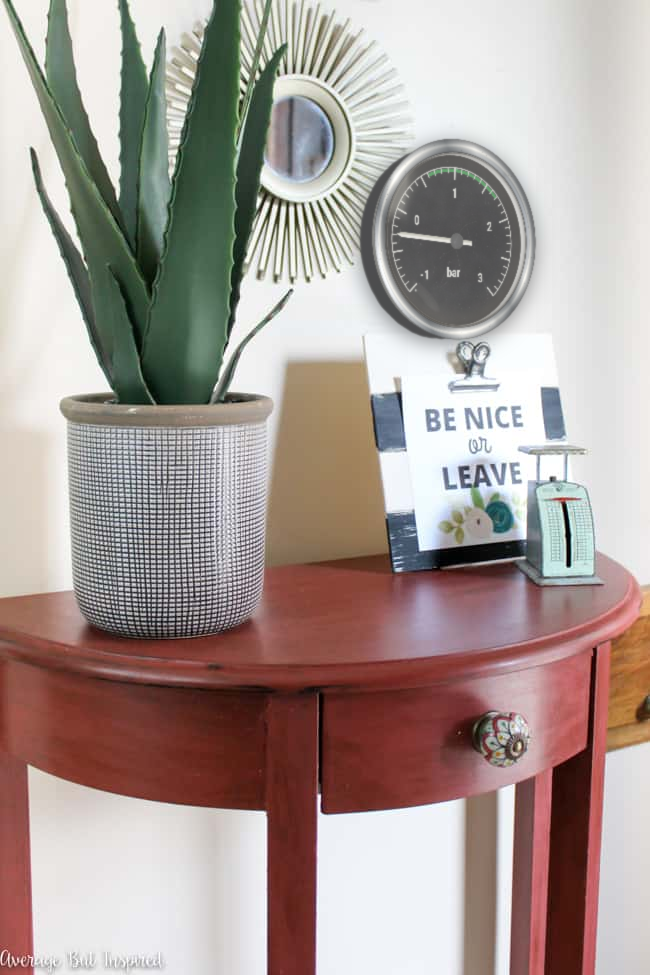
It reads -0.3
